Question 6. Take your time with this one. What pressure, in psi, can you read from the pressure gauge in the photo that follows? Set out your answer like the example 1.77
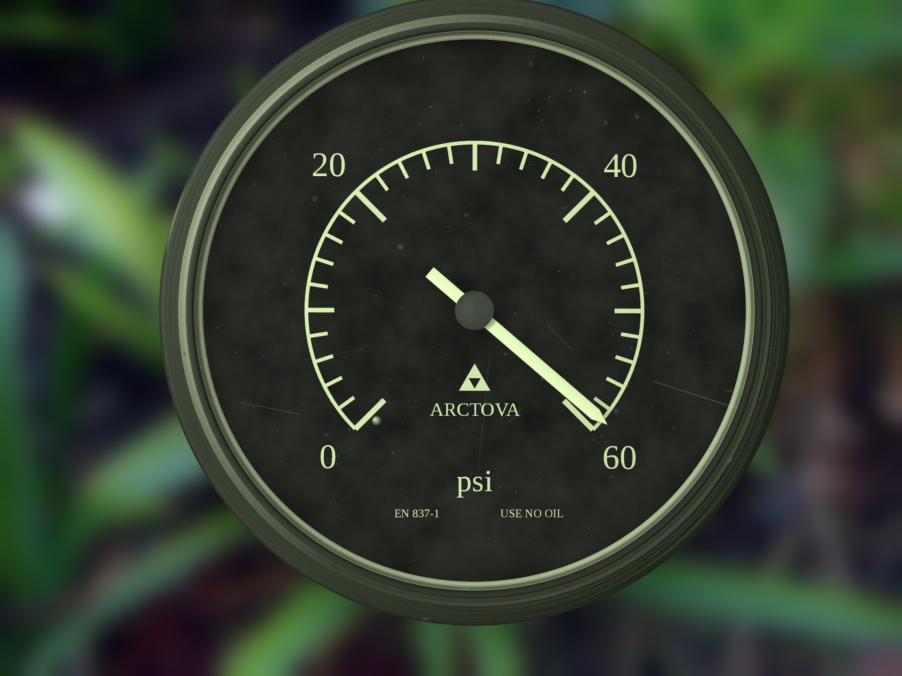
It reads 59
